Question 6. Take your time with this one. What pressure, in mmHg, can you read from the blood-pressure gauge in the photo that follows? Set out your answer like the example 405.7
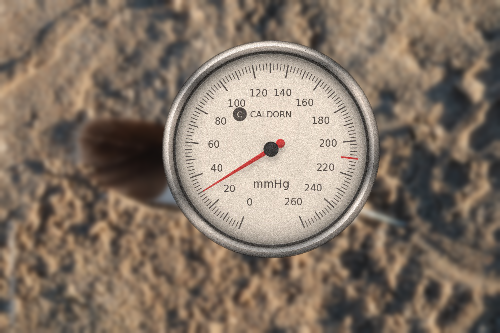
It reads 30
